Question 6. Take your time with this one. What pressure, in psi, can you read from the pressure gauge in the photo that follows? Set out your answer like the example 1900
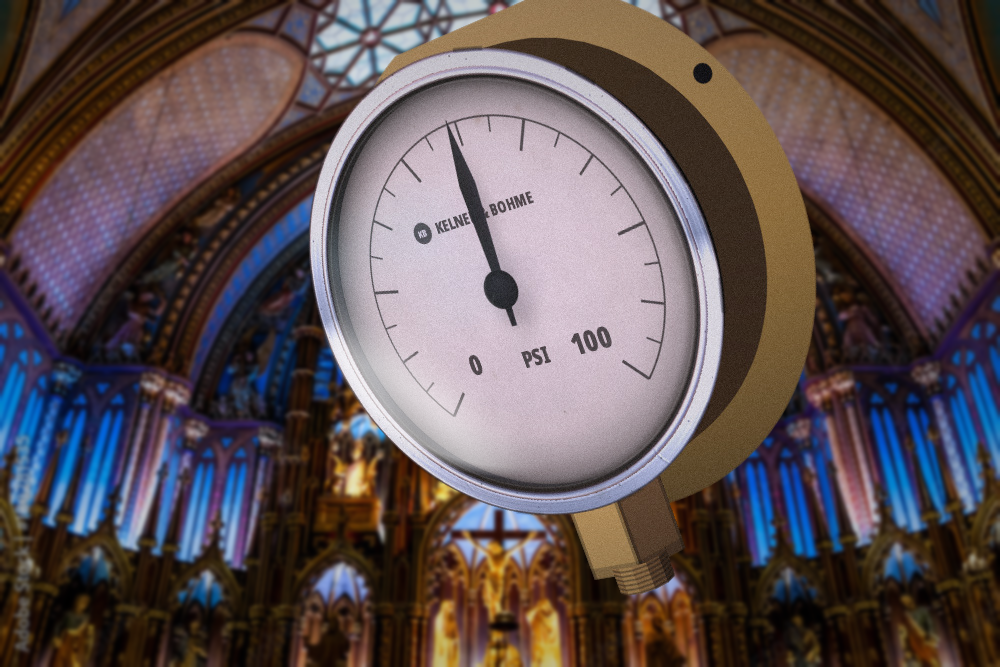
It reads 50
